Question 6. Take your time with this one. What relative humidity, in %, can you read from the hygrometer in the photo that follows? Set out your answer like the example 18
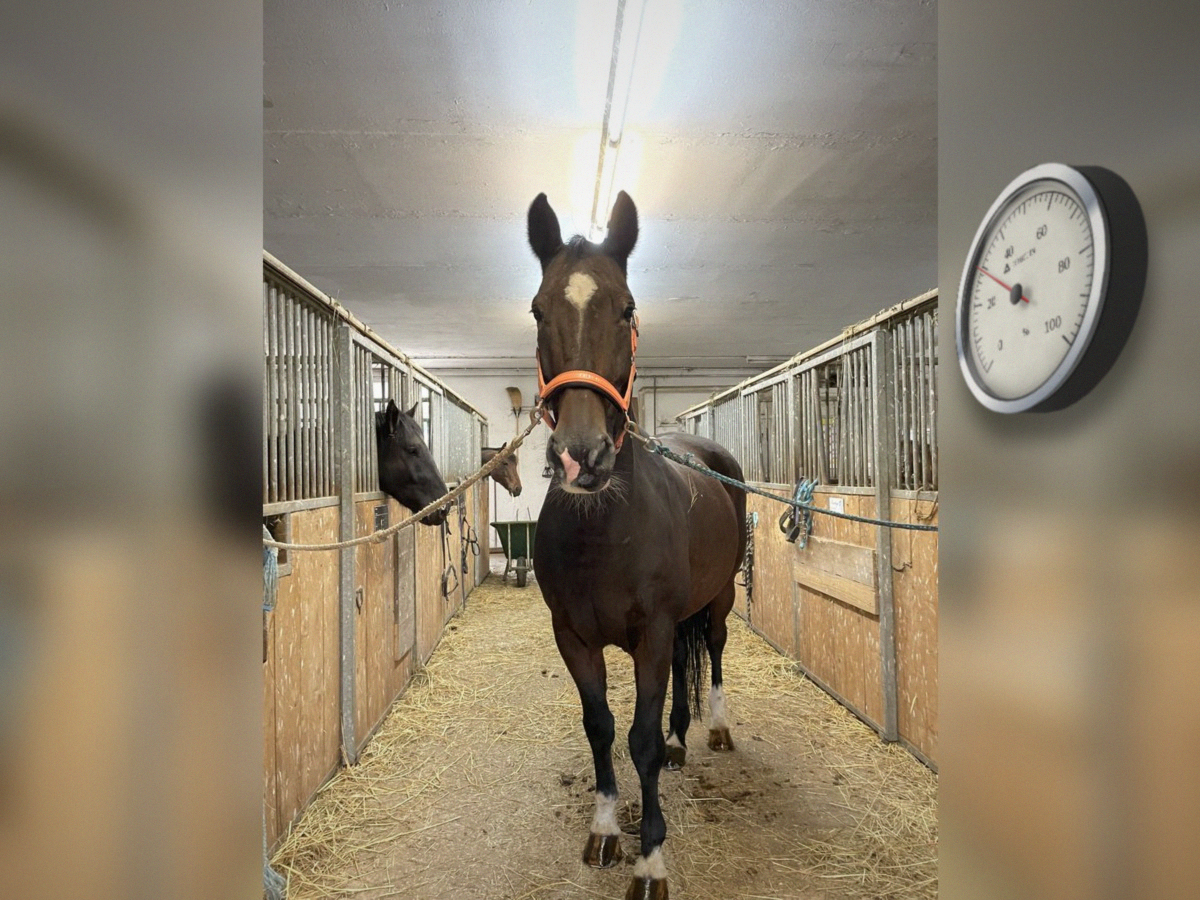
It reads 30
